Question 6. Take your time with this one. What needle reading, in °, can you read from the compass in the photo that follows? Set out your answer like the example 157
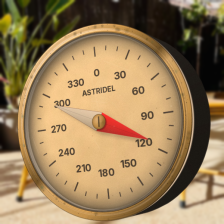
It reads 115
